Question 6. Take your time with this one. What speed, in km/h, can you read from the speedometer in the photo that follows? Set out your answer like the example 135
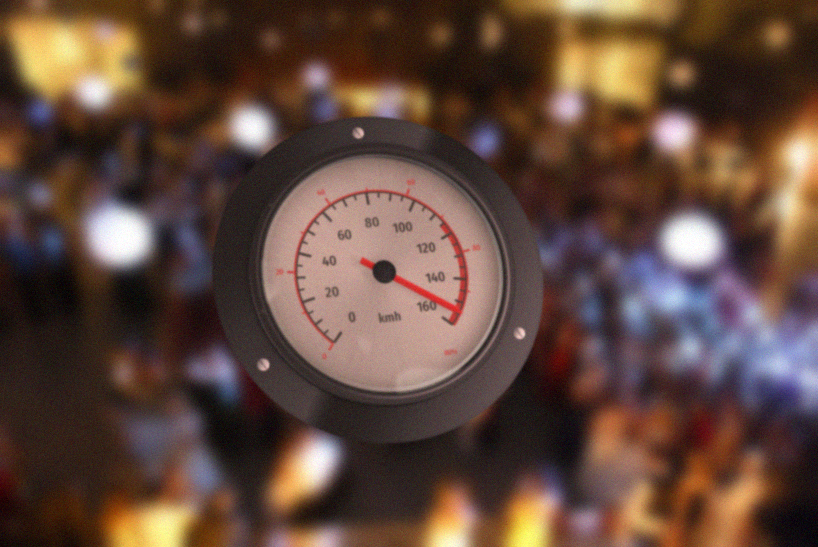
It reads 155
